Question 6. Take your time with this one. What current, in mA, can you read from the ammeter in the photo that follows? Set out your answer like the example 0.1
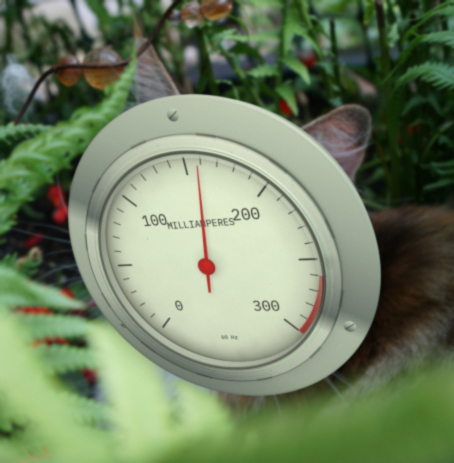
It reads 160
